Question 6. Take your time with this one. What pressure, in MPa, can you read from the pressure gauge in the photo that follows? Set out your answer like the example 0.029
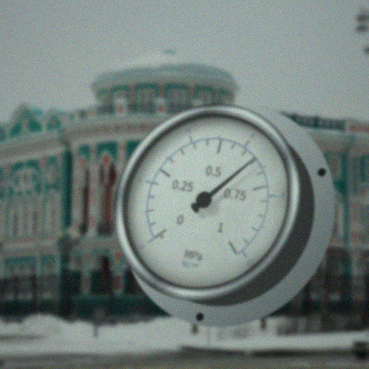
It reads 0.65
